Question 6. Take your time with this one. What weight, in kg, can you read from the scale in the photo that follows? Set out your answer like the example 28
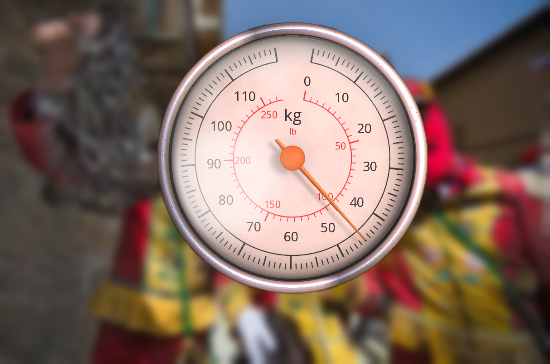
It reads 45
